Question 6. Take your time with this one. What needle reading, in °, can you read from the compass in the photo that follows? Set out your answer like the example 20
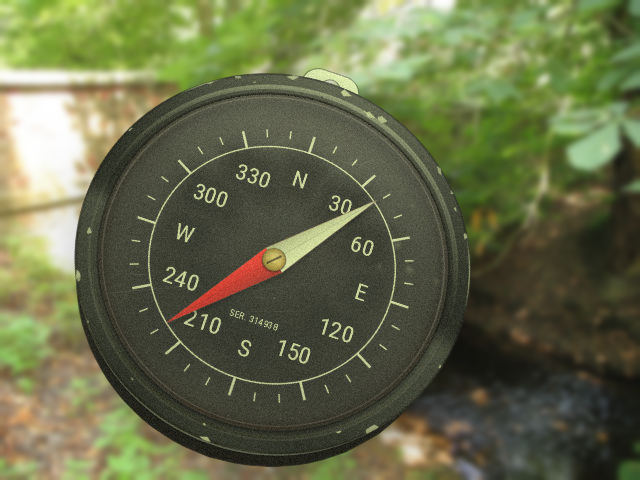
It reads 220
